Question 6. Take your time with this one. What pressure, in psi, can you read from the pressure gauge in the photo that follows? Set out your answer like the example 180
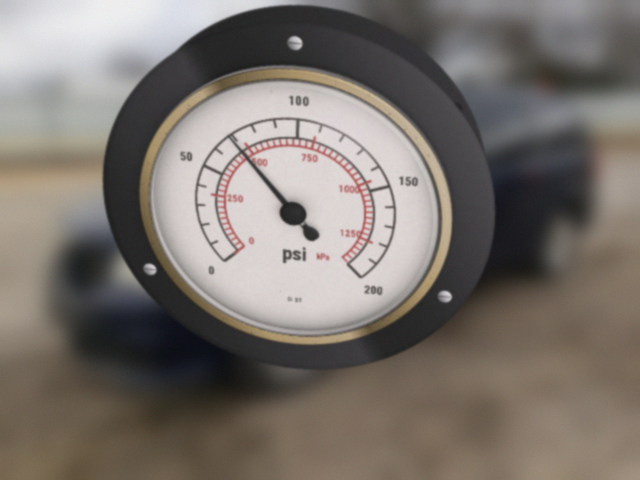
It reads 70
